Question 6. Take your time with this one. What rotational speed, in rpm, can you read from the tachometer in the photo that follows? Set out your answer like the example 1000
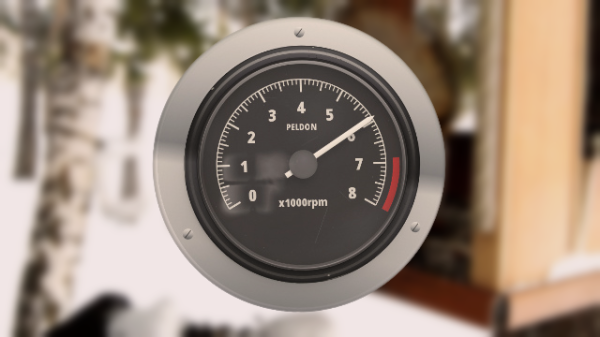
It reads 5900
